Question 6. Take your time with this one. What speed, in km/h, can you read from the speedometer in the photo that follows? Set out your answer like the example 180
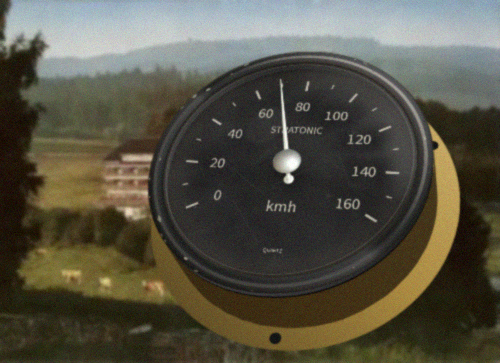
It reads 70
